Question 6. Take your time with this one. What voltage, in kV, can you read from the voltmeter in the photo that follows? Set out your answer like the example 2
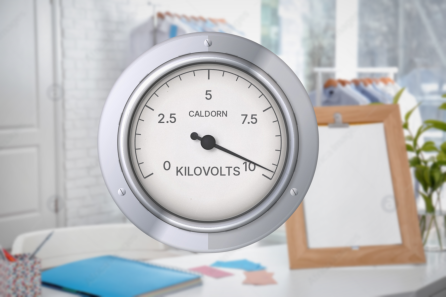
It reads 9.75
